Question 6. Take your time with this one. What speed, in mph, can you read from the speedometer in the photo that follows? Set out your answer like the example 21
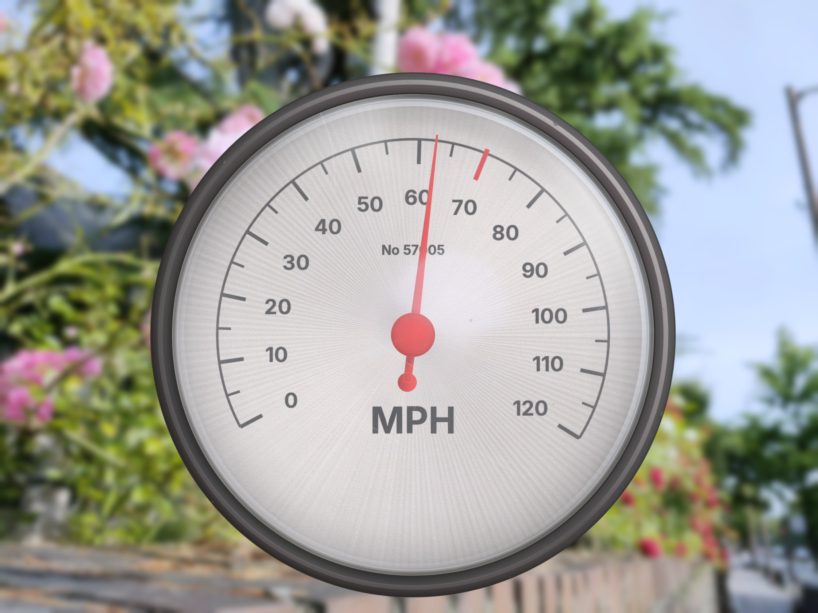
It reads 62.5
